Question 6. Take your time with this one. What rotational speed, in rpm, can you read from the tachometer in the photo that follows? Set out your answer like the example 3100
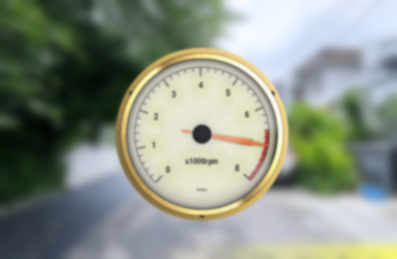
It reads 7000
